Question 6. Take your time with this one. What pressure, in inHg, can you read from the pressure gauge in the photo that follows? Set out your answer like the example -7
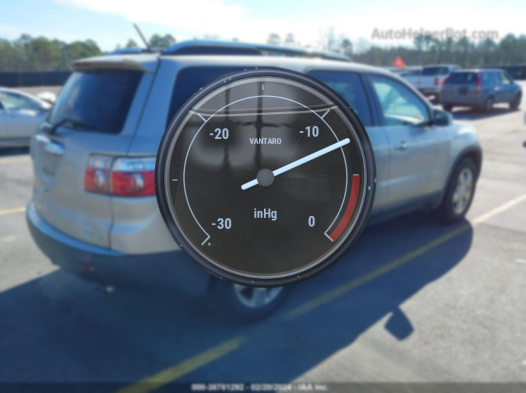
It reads -7.5
